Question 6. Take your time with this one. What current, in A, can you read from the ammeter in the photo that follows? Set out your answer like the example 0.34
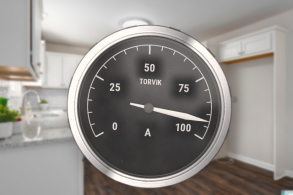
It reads 92.5
